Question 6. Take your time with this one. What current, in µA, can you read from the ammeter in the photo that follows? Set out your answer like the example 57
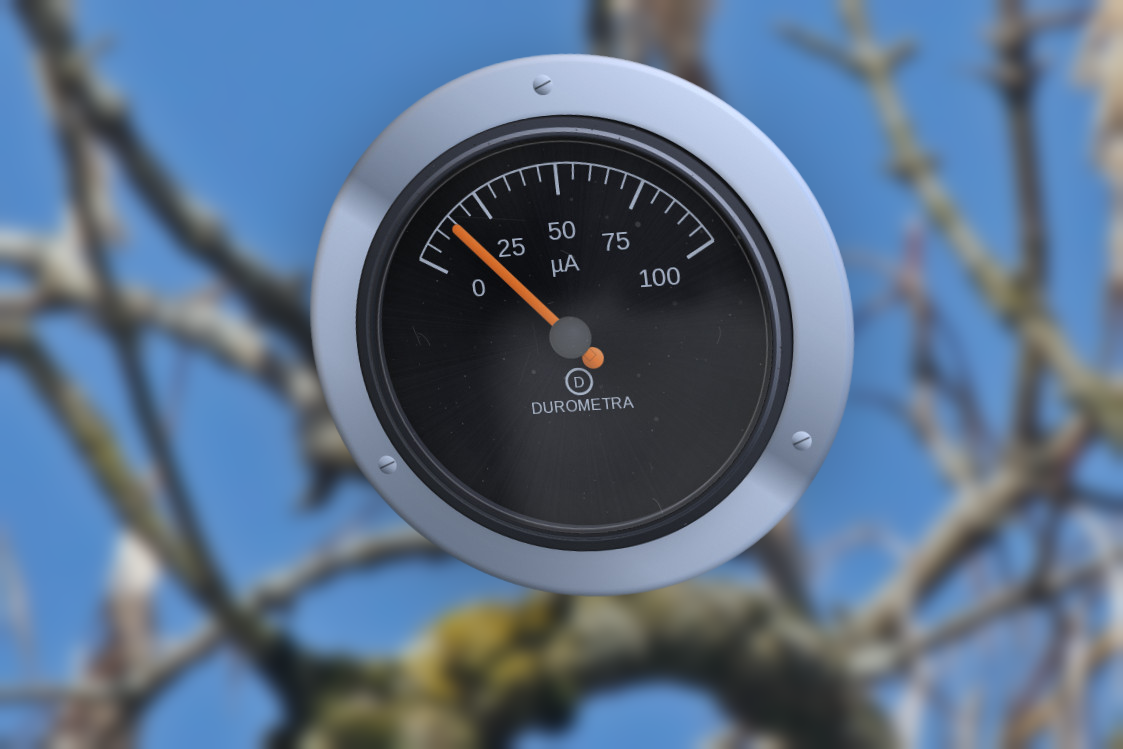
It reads 15
